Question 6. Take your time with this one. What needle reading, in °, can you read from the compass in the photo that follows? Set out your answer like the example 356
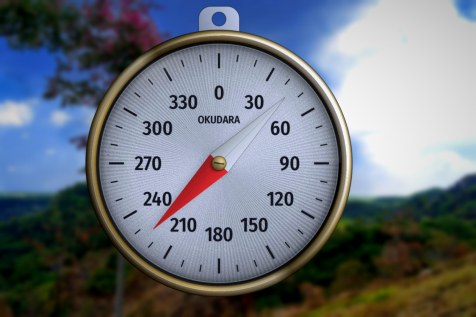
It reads 225
